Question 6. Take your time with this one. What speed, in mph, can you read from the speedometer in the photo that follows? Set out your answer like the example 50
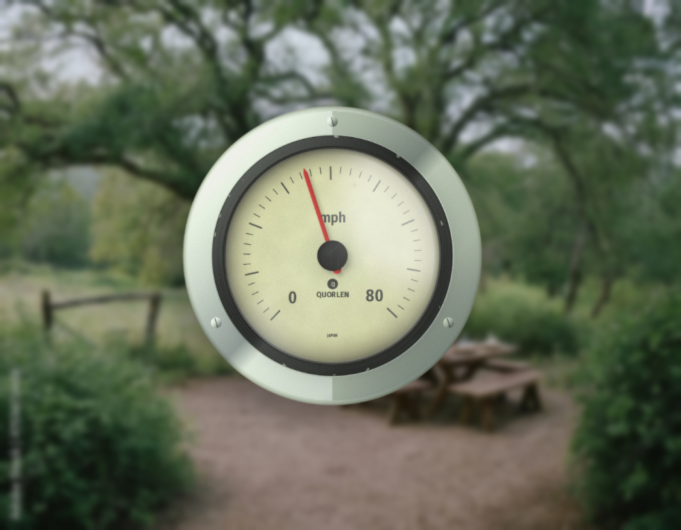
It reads 35
